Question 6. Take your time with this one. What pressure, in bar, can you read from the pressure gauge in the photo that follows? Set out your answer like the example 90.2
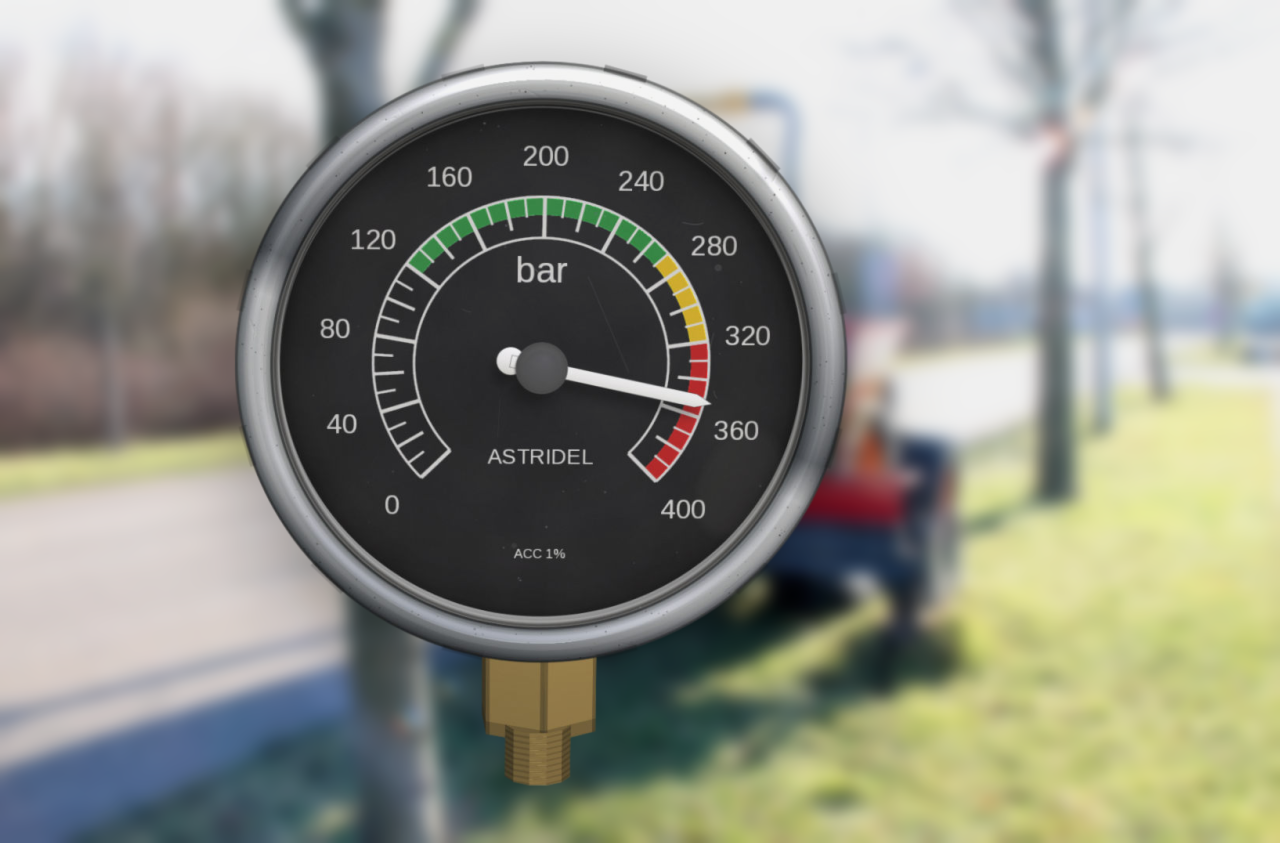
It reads 350
